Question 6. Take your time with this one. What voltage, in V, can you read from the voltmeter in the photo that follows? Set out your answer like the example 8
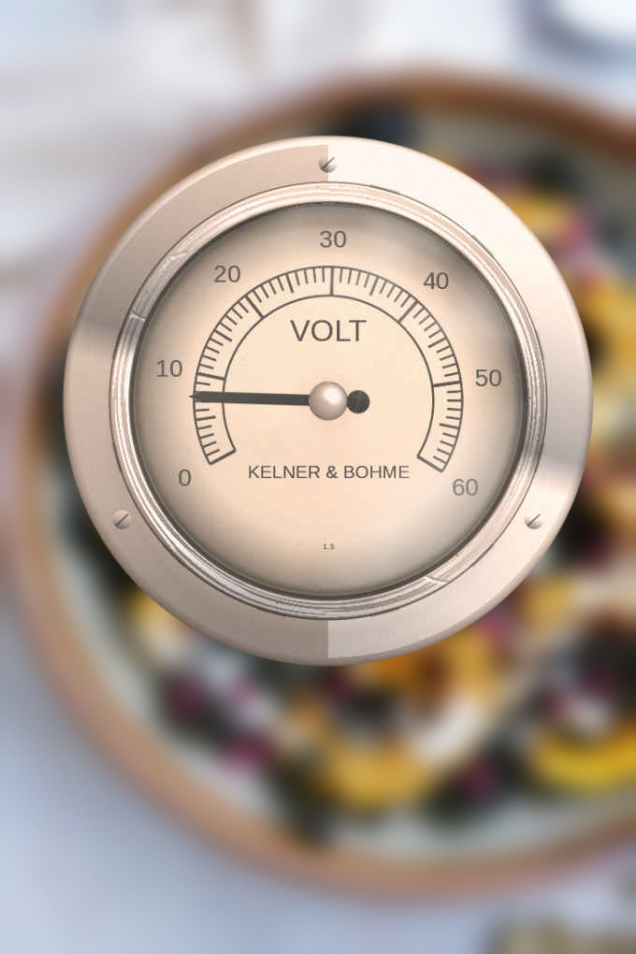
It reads 7.5
